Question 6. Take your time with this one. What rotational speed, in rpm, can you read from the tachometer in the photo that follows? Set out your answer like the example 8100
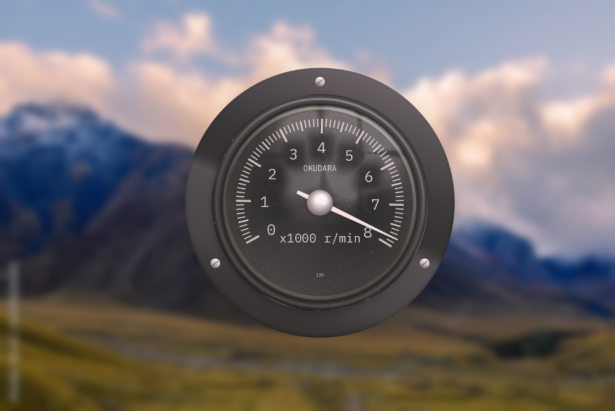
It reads 7800
